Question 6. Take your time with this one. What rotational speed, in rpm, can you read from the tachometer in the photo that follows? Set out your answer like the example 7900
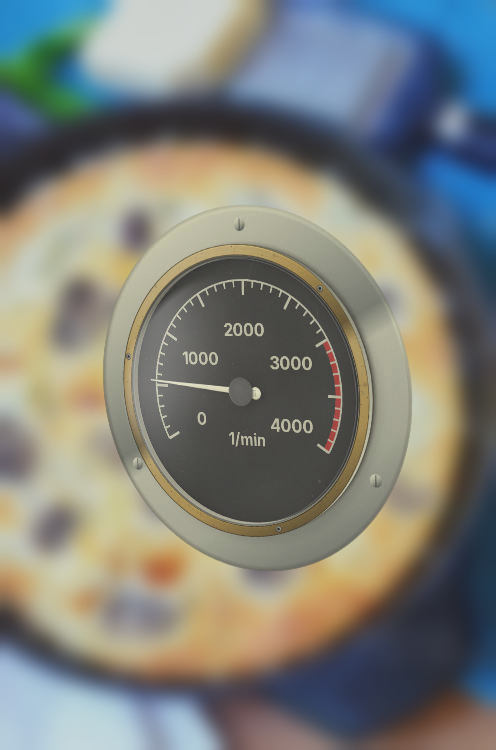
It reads 550
